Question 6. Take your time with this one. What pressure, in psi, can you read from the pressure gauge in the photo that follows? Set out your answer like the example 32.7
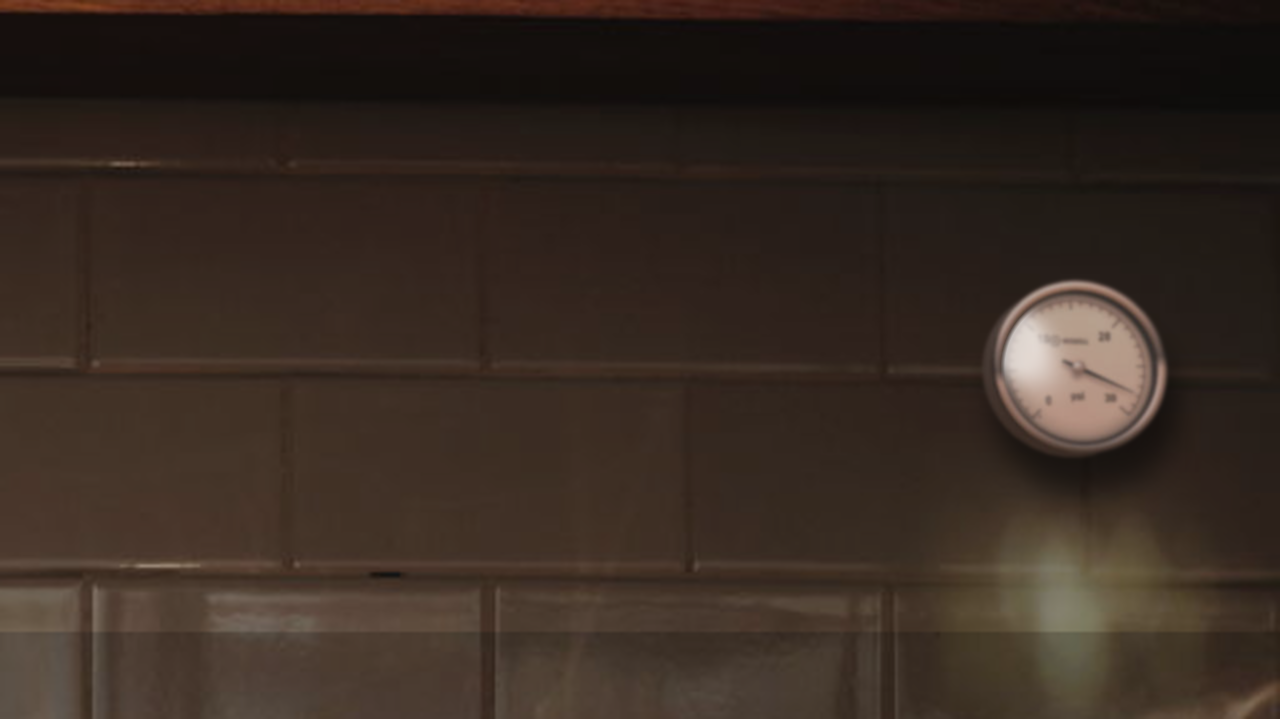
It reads 28
